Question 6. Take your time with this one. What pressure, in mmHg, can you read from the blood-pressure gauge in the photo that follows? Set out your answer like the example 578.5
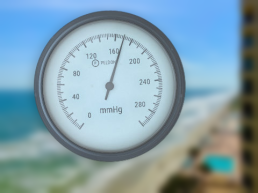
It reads 170
